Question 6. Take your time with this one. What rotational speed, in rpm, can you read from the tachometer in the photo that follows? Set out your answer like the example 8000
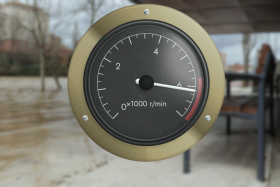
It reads 6125
